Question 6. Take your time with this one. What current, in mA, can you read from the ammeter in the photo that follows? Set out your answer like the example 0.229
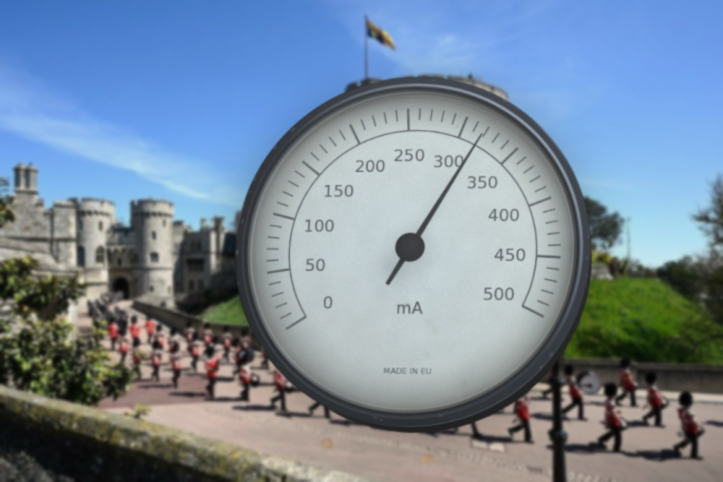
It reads 320
